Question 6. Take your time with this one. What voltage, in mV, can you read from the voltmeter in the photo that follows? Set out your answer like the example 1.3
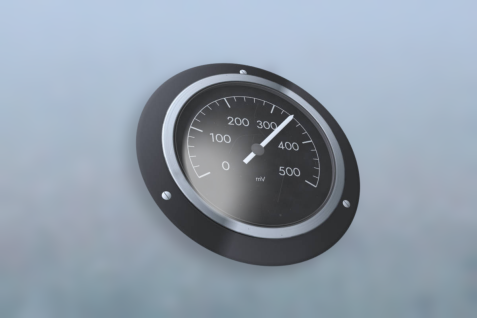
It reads 340
